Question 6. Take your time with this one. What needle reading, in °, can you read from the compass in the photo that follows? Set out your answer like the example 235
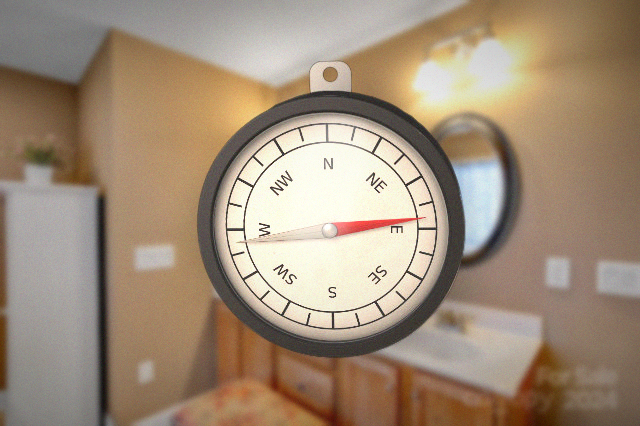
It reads 82.5
